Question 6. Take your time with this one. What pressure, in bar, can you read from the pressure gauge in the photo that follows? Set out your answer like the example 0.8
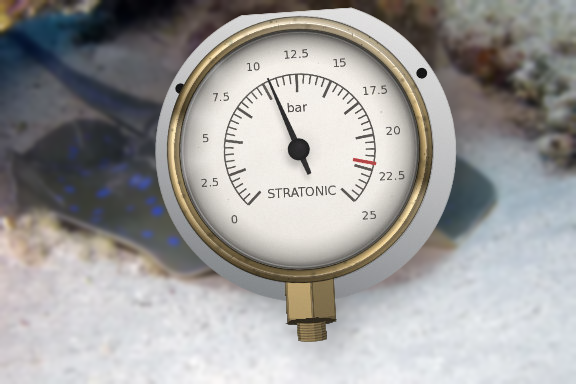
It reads 10.5
